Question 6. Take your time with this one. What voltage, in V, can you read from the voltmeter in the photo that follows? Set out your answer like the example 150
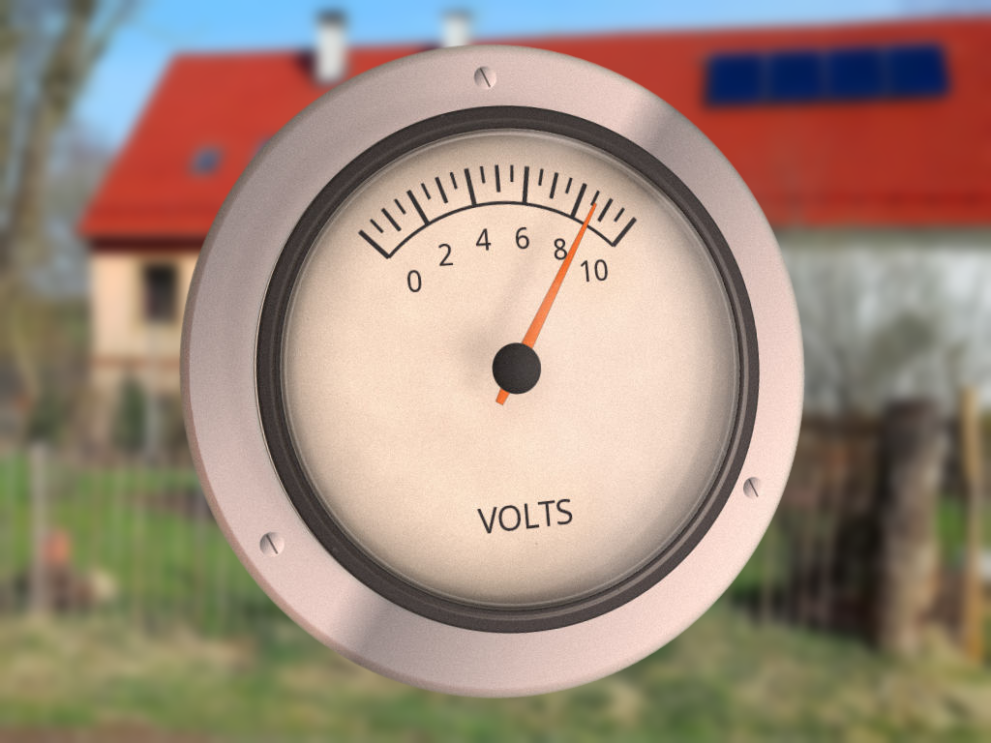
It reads 8.5
